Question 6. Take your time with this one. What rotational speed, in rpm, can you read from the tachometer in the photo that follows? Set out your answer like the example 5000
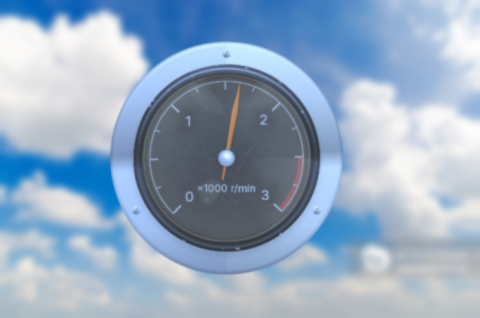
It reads 1625
